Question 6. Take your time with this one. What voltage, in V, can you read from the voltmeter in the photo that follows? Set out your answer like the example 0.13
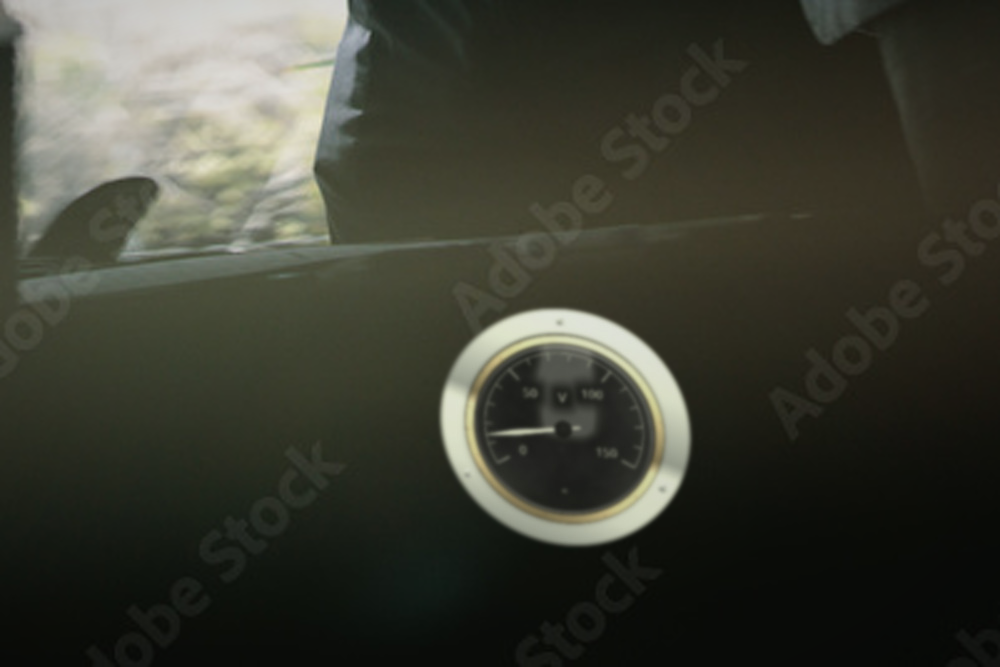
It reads 15
